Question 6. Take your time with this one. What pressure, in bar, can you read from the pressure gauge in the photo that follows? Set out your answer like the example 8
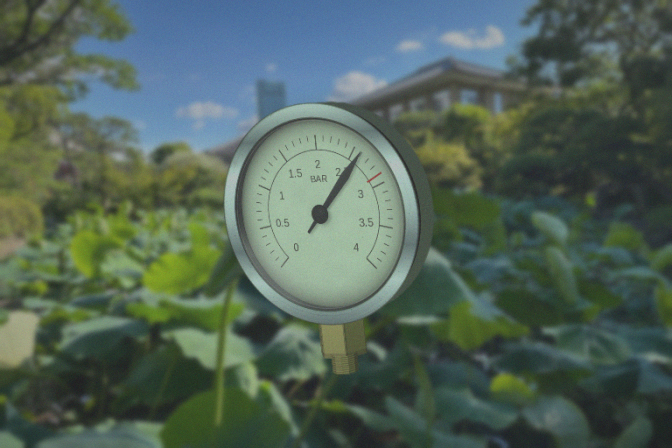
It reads 2.6
